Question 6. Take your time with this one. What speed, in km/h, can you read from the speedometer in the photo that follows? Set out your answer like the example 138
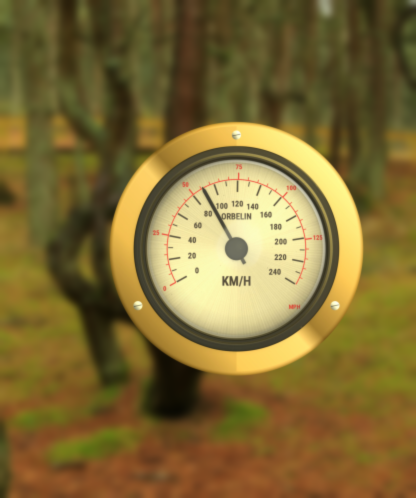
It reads 90
